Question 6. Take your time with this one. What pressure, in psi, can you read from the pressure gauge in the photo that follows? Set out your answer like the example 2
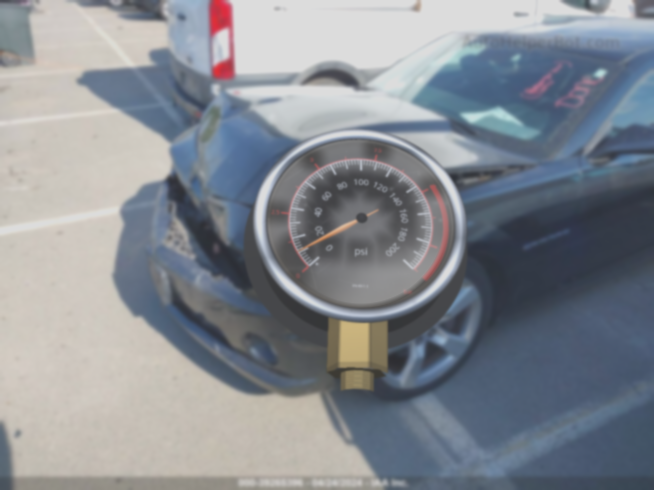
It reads 10
